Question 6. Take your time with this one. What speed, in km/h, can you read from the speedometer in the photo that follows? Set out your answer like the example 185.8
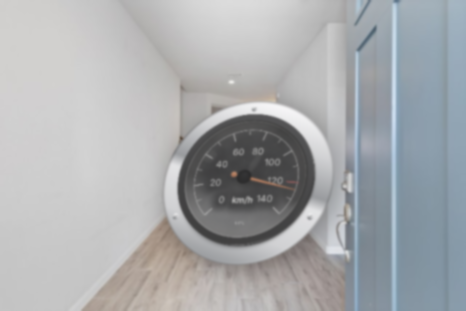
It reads 125
